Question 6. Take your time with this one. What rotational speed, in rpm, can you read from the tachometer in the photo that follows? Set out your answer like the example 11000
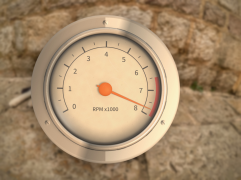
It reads 7750
